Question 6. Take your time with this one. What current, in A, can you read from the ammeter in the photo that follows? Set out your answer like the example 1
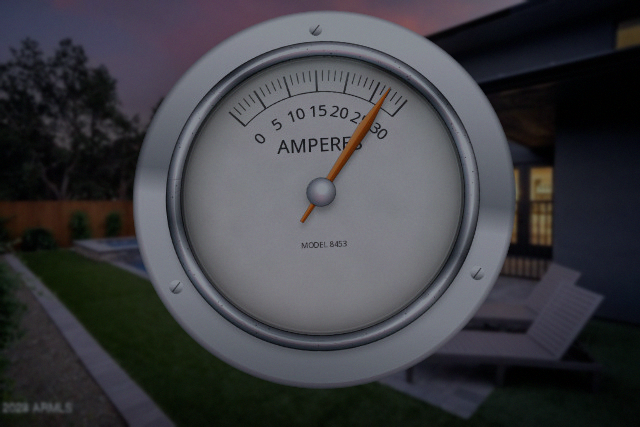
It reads 27
